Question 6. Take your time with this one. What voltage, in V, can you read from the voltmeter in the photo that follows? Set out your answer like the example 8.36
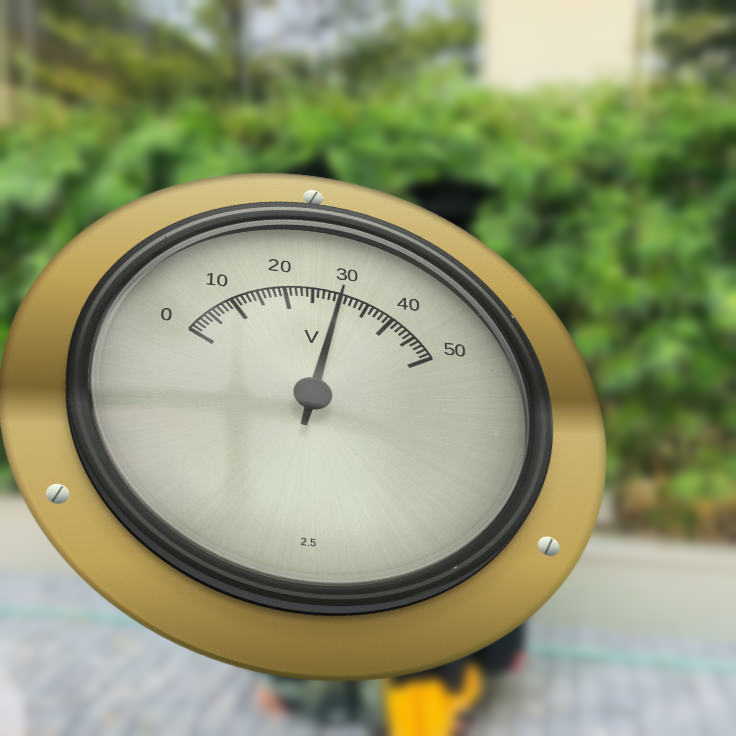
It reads 30
